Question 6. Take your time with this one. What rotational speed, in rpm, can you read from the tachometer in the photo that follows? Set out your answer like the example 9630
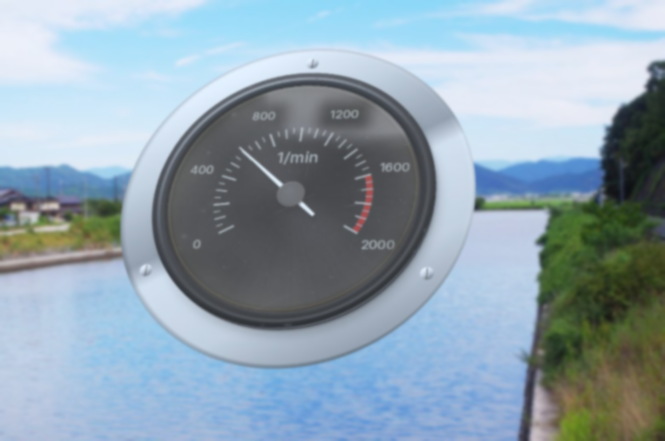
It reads 600
